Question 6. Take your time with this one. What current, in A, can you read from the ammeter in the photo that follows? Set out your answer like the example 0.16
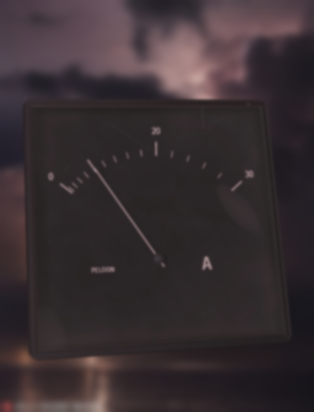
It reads 10
